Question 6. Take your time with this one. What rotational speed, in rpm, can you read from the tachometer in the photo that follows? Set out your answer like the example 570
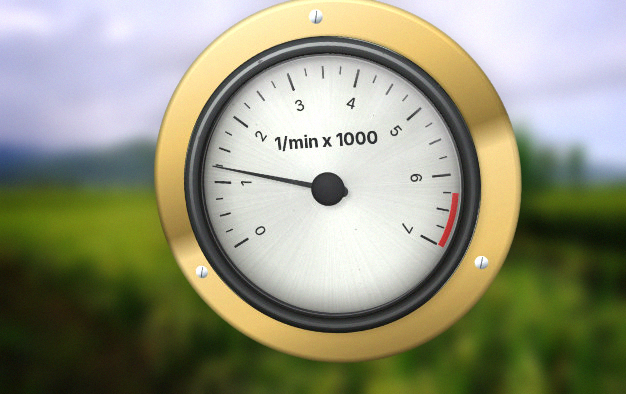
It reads 1250
